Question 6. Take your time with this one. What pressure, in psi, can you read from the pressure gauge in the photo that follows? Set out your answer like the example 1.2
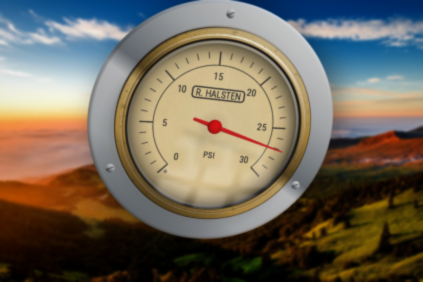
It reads 27
